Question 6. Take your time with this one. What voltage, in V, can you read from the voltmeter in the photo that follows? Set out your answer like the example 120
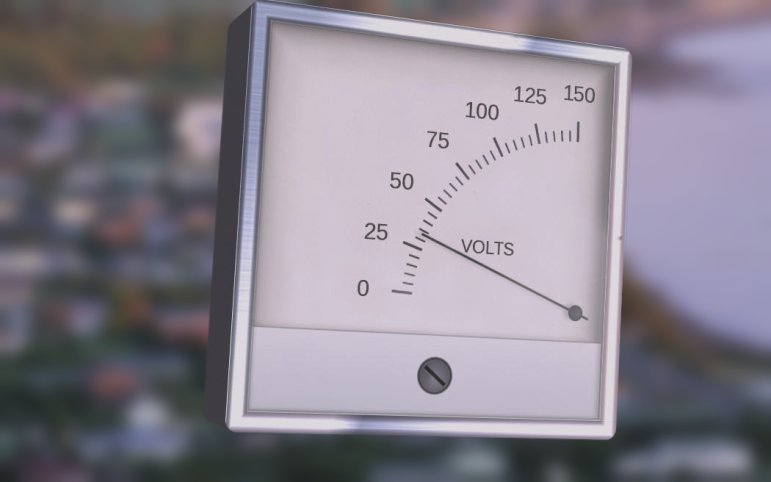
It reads 32.5
